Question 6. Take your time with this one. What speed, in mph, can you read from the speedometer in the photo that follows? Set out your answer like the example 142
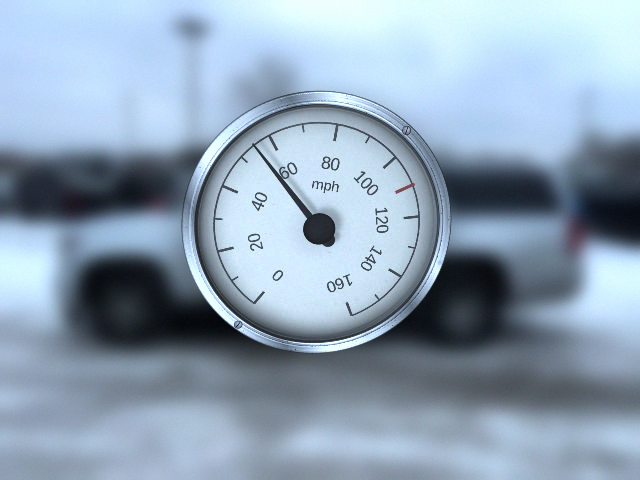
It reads 55
